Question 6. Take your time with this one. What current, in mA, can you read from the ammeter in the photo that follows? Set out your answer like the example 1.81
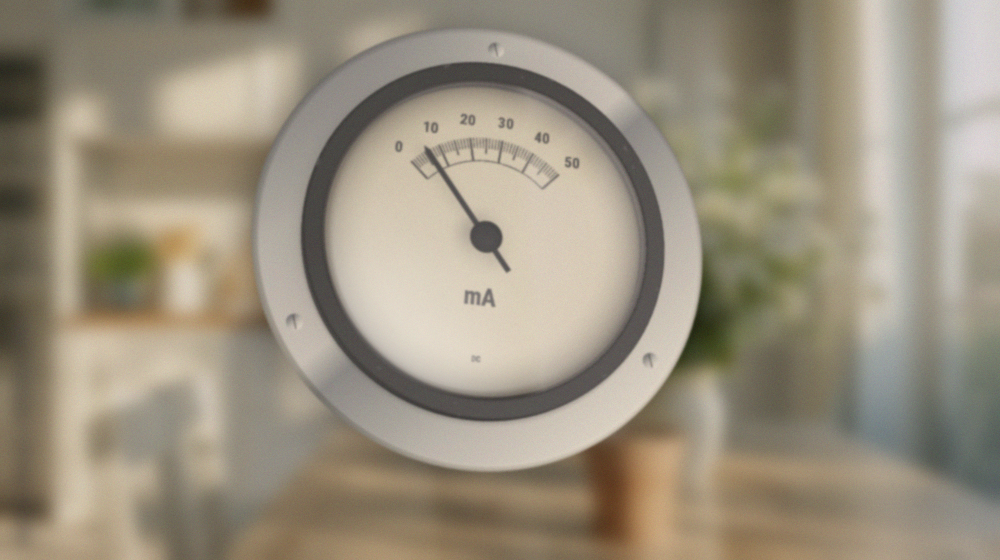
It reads 5
